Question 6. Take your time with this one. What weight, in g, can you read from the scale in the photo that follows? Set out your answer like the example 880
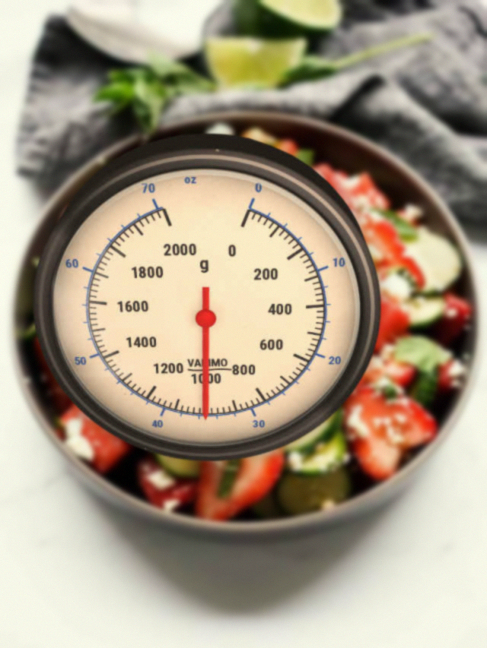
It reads 1000
